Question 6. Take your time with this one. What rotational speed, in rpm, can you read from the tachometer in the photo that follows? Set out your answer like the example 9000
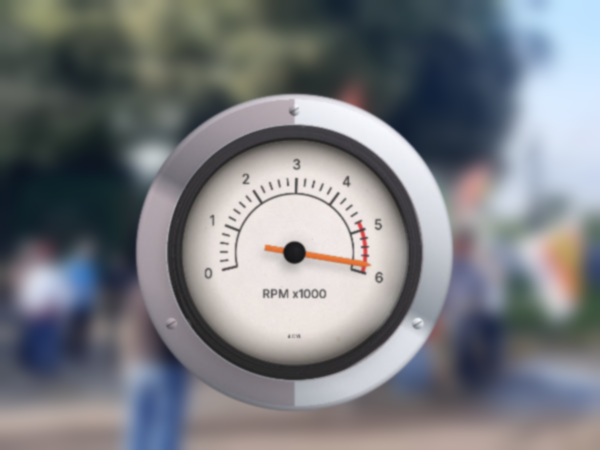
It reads 5800
